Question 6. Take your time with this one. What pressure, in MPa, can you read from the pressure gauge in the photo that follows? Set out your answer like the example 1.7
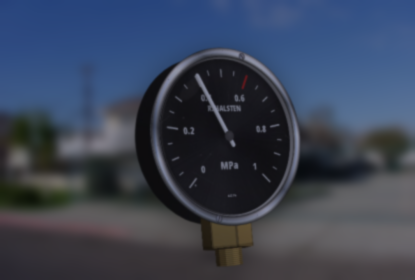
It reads 0.4
